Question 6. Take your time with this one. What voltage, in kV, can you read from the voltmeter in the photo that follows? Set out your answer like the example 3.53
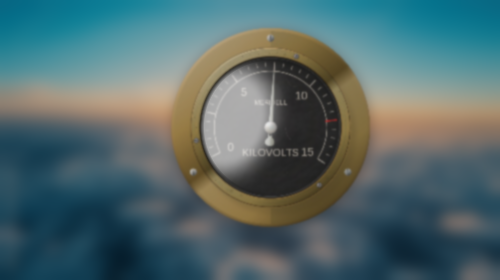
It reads 7.5
